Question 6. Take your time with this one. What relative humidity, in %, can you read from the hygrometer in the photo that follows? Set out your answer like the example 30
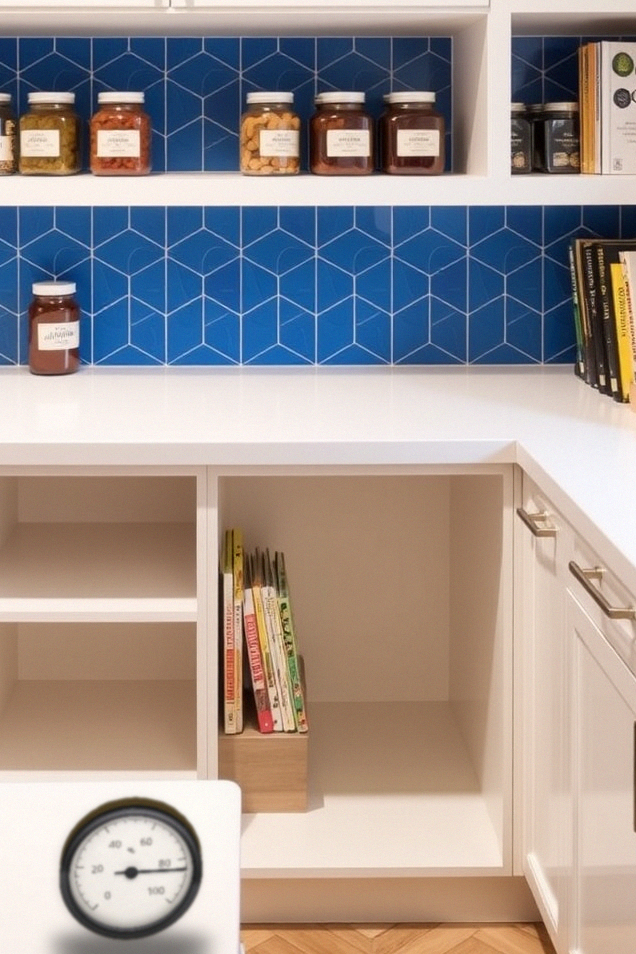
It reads 84
